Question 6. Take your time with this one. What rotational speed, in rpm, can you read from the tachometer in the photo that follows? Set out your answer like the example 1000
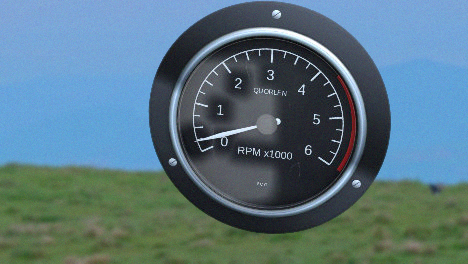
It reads 250
